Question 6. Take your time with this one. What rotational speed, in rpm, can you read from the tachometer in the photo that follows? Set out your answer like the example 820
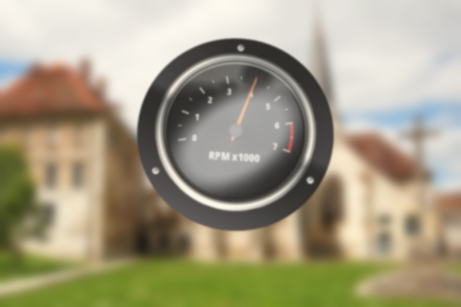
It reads 4000
